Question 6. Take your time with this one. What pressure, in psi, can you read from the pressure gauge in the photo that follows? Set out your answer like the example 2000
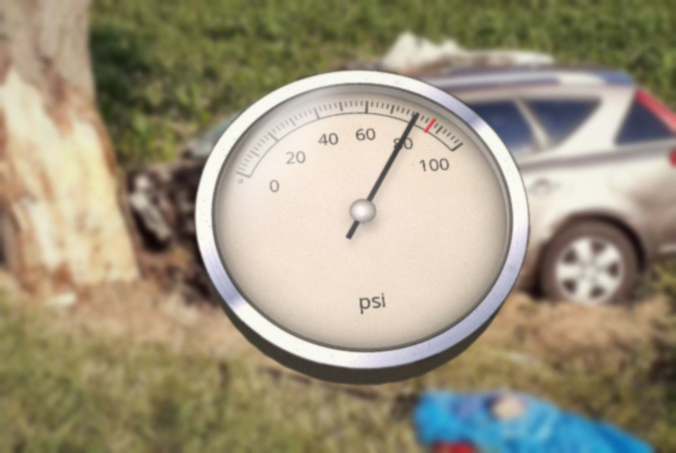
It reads 80
